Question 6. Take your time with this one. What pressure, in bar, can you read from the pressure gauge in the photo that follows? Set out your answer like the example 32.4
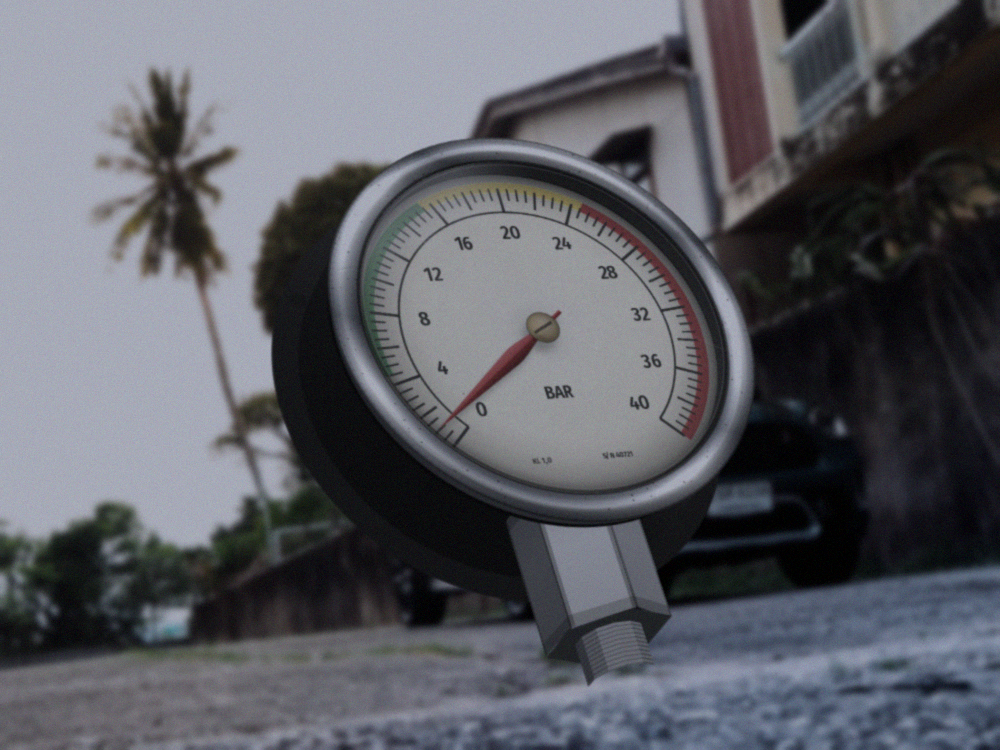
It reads 1
